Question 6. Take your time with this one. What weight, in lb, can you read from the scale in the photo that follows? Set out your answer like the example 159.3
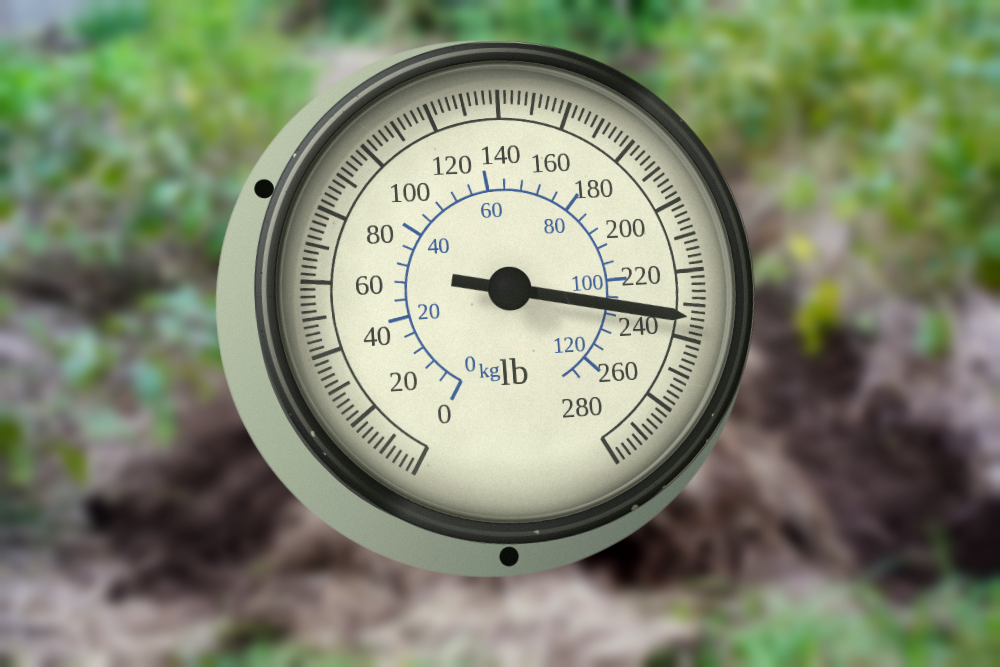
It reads 234
